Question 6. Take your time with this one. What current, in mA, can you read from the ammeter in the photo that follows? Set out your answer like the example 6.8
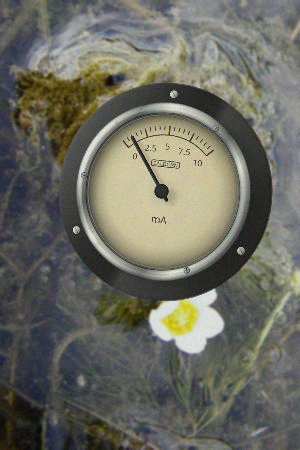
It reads 1
